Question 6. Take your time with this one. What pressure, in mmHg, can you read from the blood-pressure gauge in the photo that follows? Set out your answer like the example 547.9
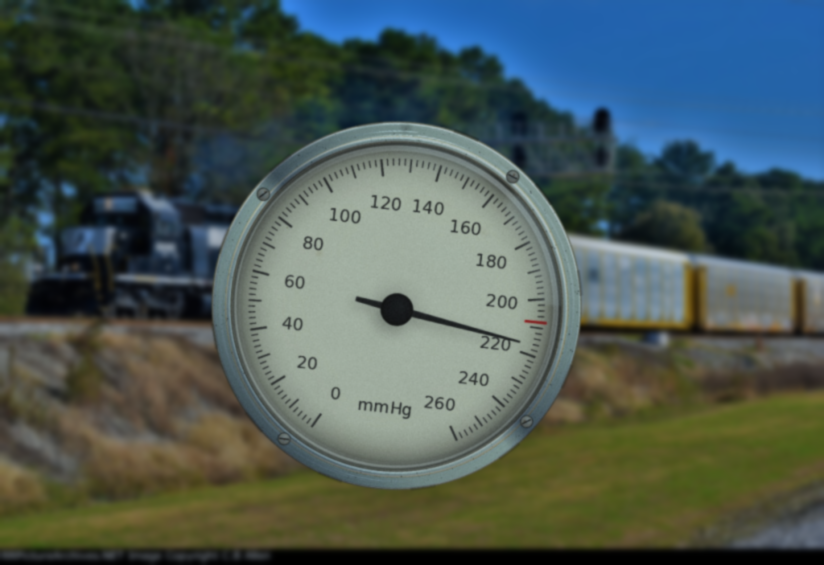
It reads 216
